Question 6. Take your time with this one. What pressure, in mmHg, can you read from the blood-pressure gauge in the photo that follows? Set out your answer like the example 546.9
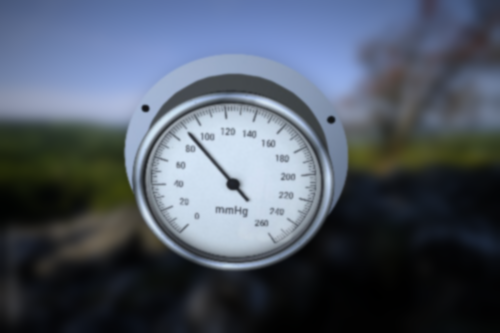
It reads 90
